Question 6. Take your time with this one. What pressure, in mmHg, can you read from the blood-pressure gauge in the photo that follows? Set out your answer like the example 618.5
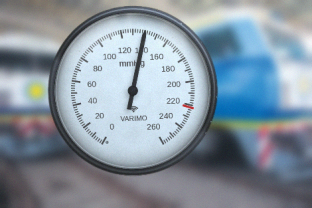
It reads 140
